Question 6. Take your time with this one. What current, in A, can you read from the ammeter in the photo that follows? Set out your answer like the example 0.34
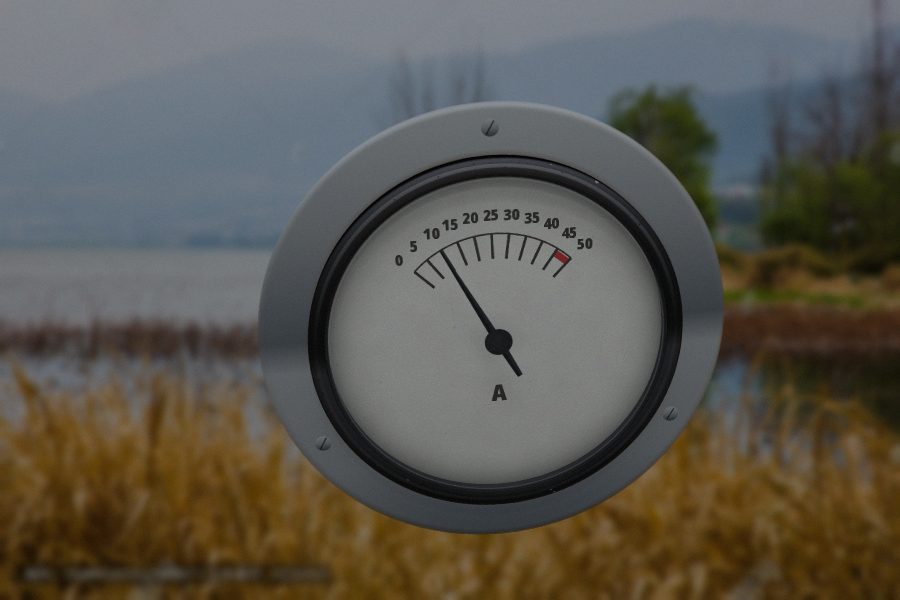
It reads 10
